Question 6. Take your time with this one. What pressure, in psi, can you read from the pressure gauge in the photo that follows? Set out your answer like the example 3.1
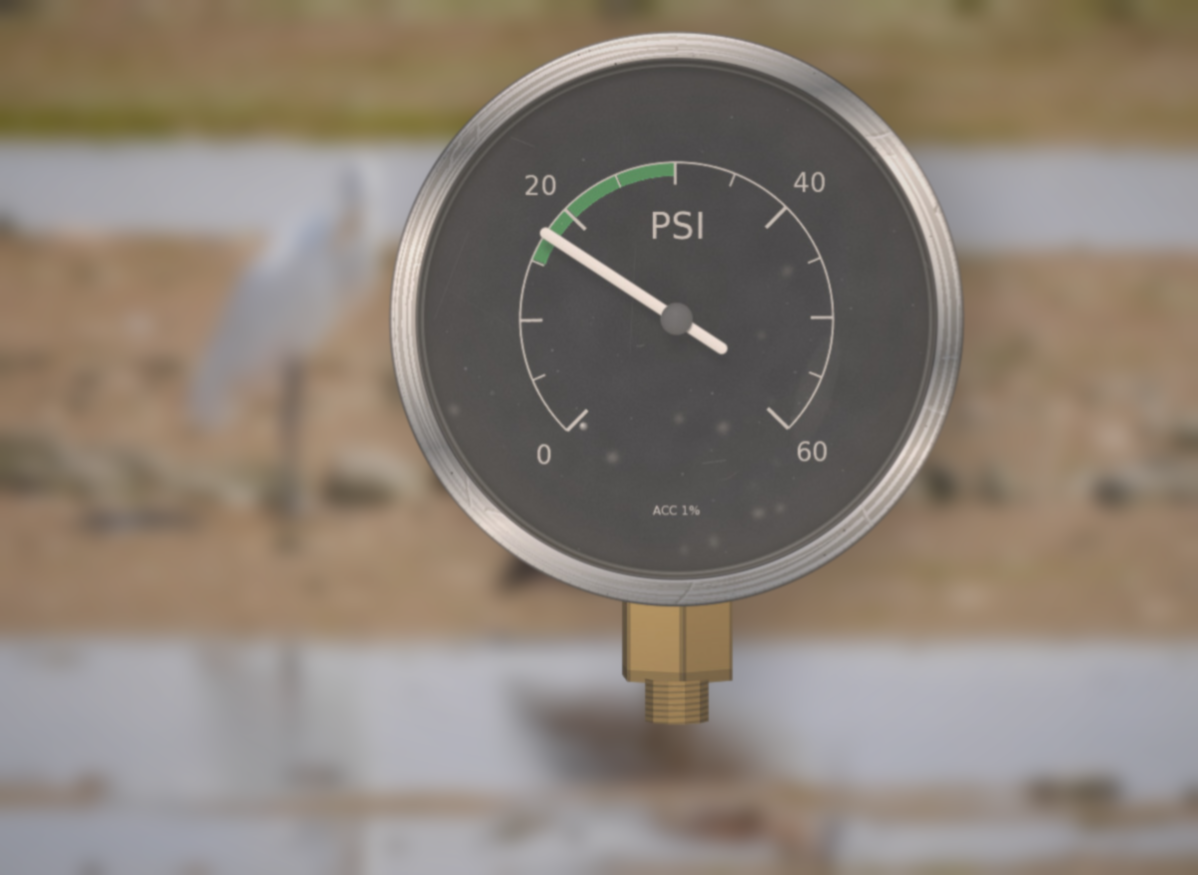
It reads 17.5
